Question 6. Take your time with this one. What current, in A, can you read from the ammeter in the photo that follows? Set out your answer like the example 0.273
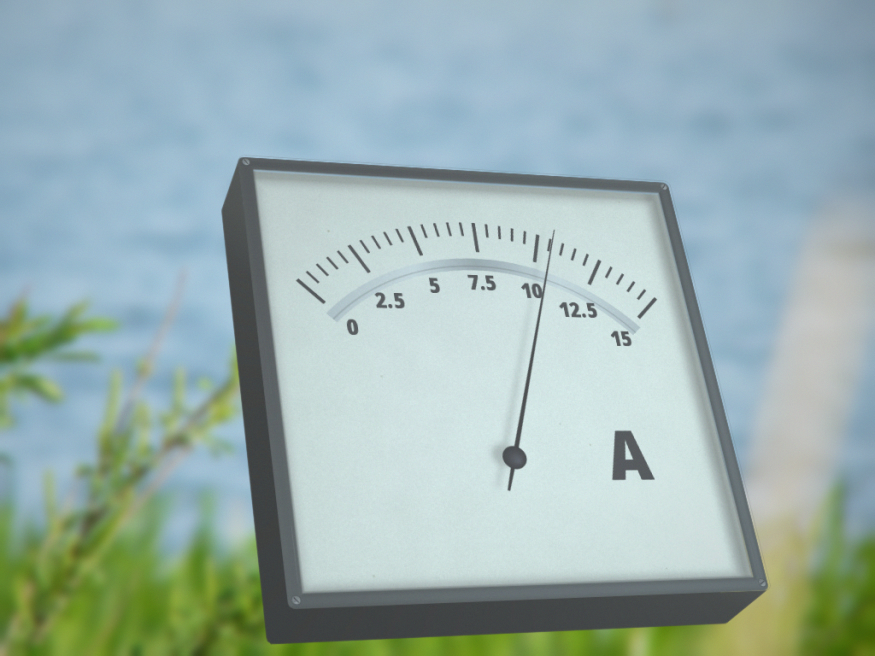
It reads 10.5
